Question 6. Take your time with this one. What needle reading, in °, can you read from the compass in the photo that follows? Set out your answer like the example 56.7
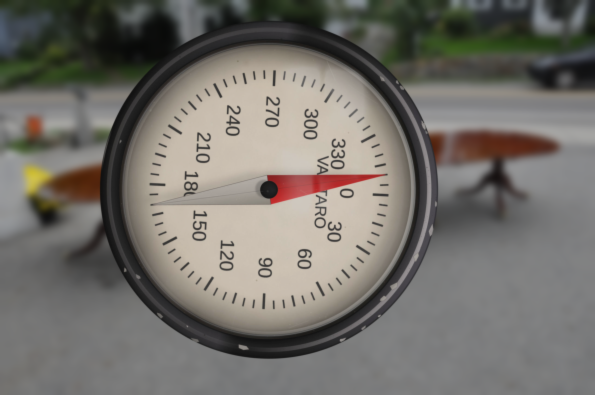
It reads 350
